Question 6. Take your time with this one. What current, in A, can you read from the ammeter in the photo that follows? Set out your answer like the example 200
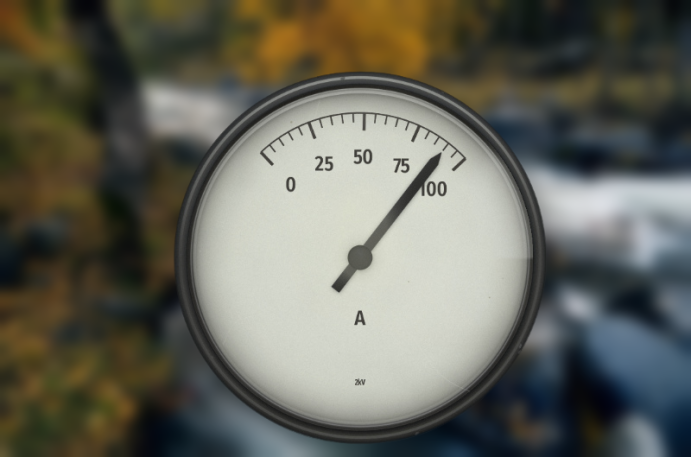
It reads 90
